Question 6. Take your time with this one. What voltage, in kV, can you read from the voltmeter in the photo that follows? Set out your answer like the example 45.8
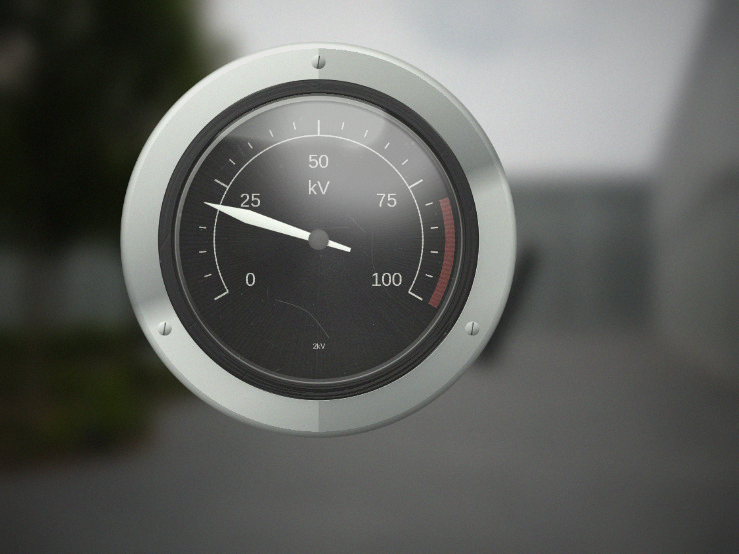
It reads 20
